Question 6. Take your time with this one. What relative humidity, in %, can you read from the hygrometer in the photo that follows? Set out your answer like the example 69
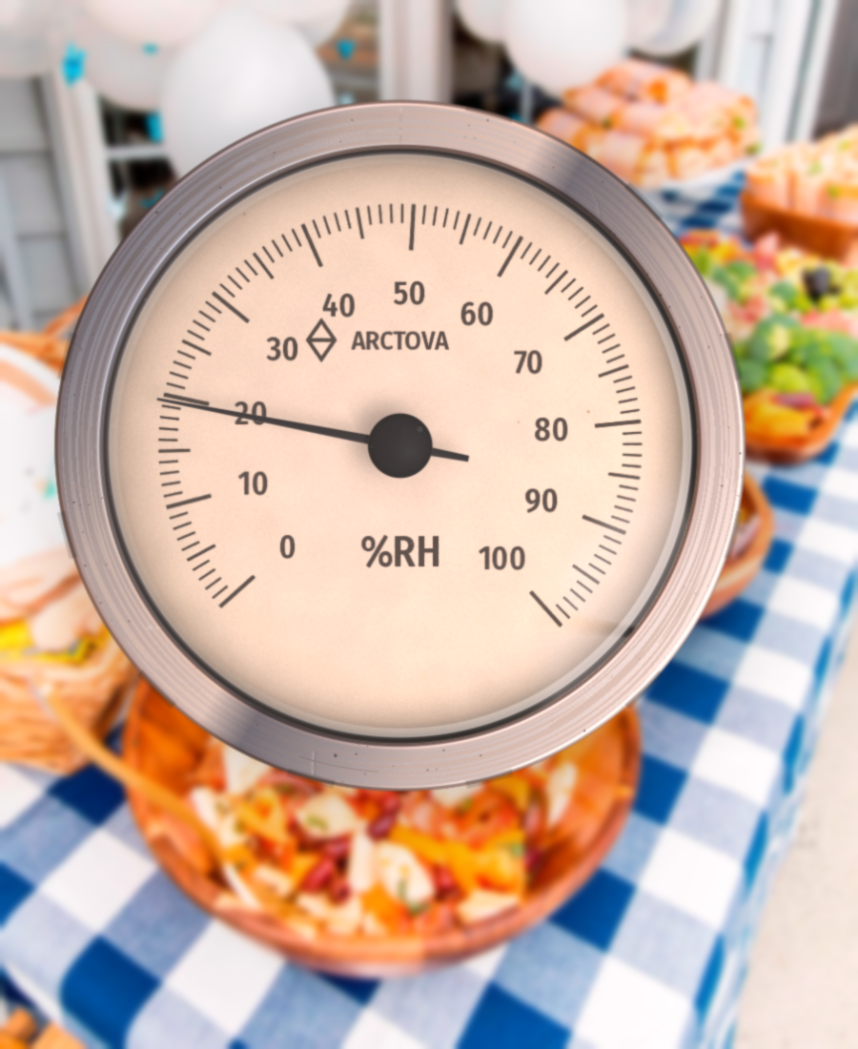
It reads 19.5
